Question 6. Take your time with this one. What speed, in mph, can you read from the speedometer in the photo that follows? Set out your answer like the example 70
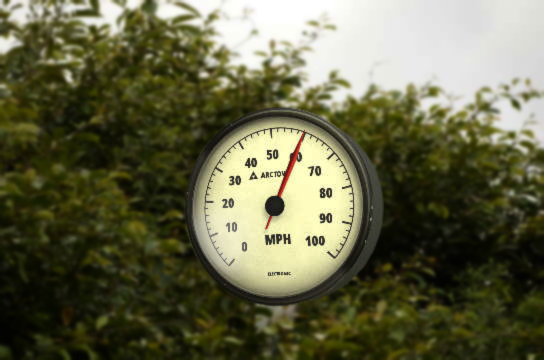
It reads 60
